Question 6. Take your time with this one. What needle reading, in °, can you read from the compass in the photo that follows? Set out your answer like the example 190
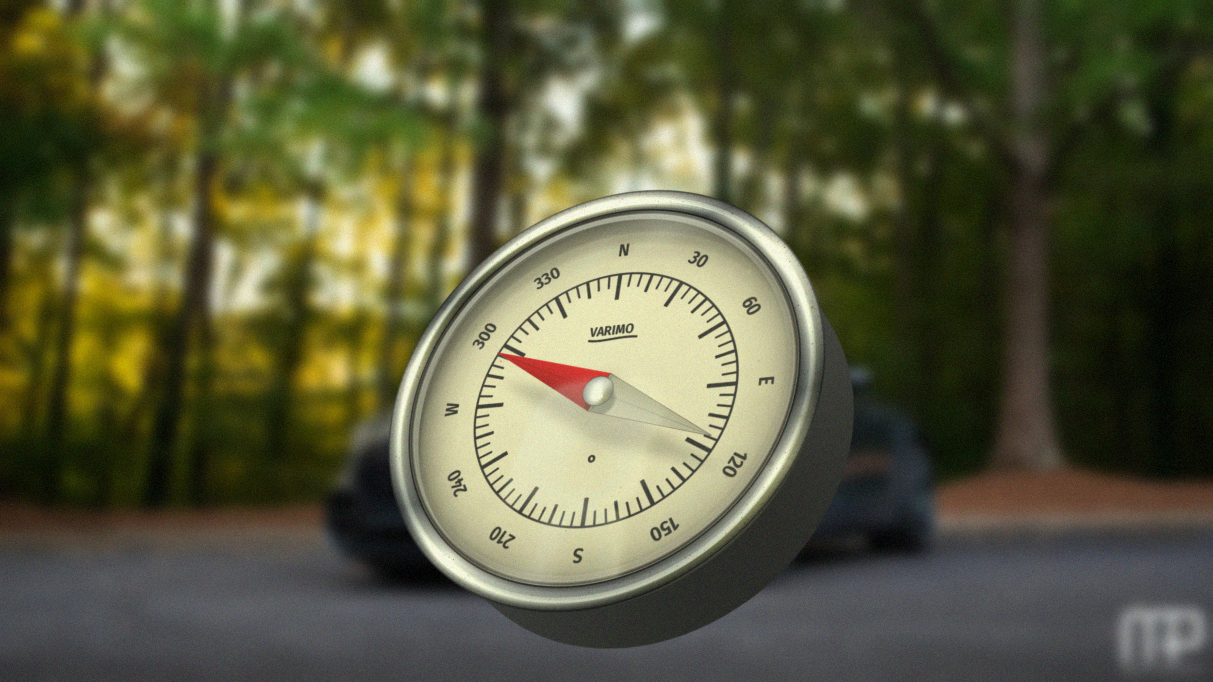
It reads 295
